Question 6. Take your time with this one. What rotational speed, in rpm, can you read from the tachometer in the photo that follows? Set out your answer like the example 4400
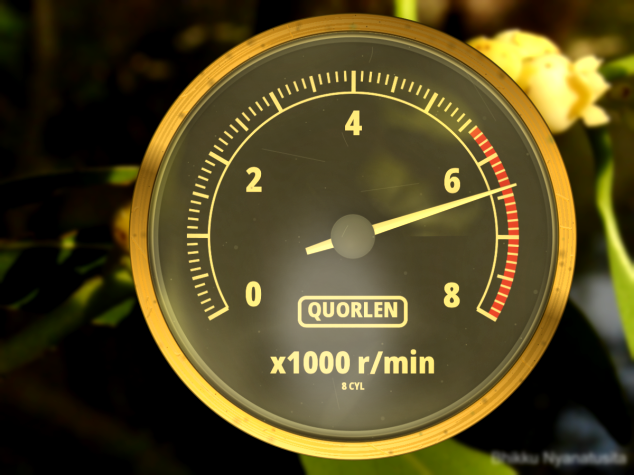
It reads 6400
